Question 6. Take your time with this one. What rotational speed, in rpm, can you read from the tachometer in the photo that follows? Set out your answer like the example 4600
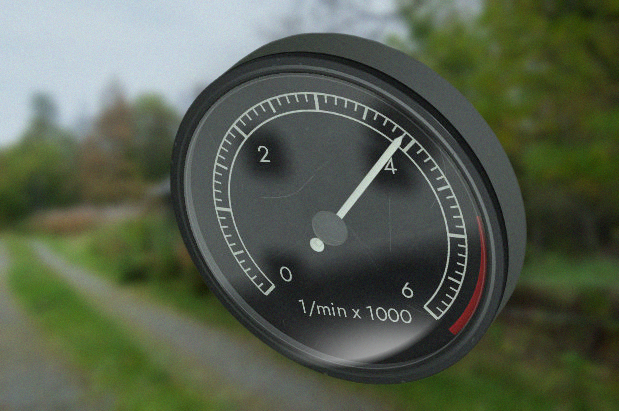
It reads 3900
